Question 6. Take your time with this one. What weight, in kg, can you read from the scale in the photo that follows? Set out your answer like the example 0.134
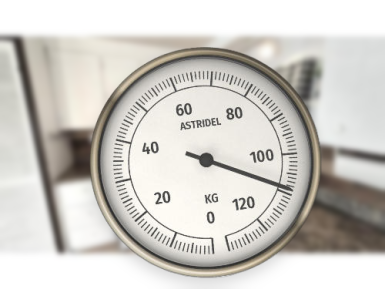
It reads 109
